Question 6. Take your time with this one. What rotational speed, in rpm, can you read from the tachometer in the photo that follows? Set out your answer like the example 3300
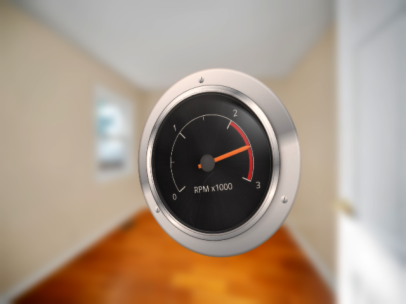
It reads 2500
